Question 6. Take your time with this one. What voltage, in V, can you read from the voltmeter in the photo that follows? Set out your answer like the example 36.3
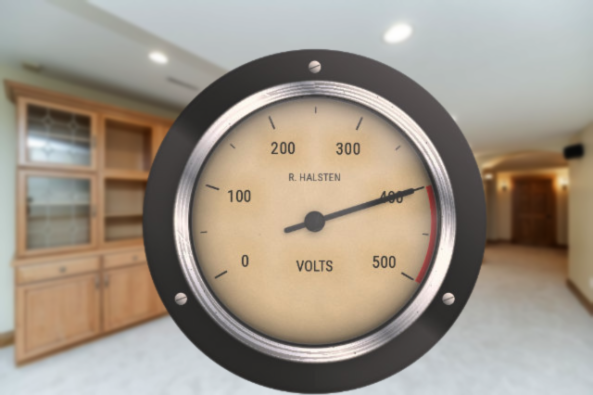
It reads 400
